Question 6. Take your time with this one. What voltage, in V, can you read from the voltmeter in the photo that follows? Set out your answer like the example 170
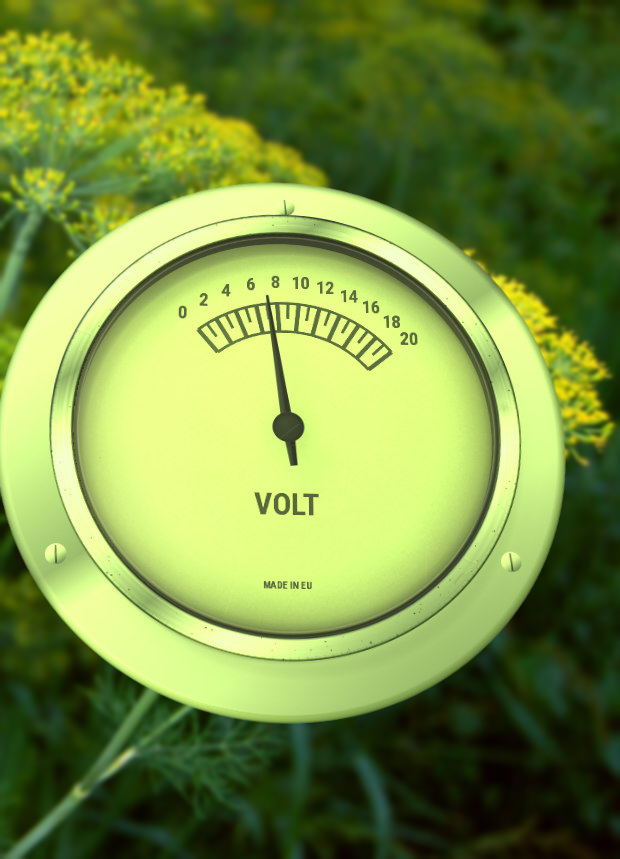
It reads 7
